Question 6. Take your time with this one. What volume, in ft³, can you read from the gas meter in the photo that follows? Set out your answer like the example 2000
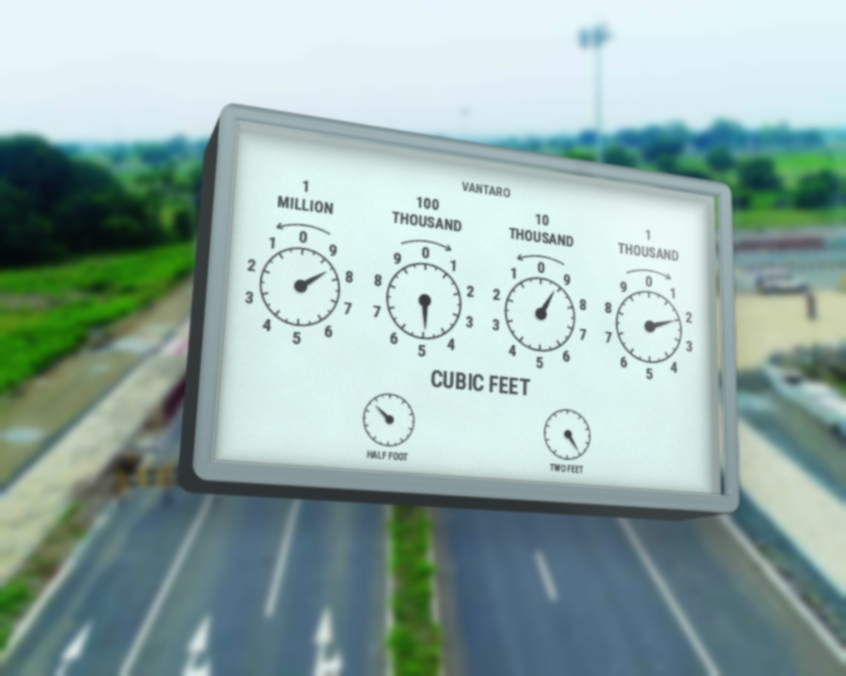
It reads 849200
